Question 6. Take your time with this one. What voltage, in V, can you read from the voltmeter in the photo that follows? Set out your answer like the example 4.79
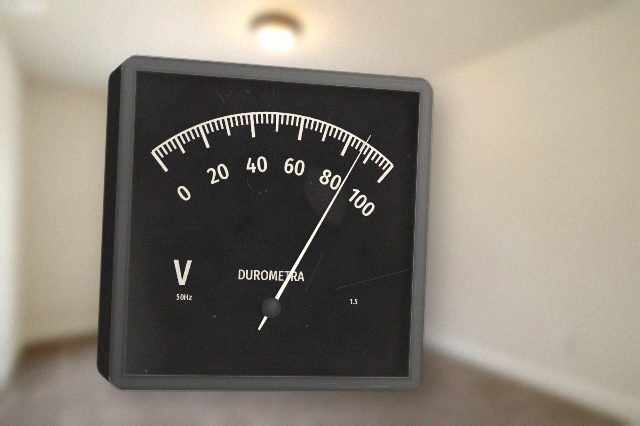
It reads 86
